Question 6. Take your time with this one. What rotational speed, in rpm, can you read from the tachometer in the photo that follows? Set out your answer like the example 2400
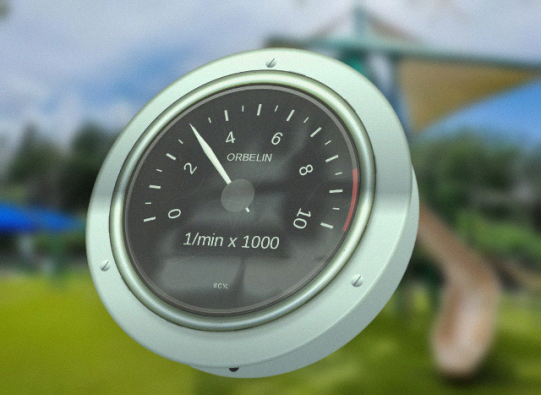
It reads 3000
